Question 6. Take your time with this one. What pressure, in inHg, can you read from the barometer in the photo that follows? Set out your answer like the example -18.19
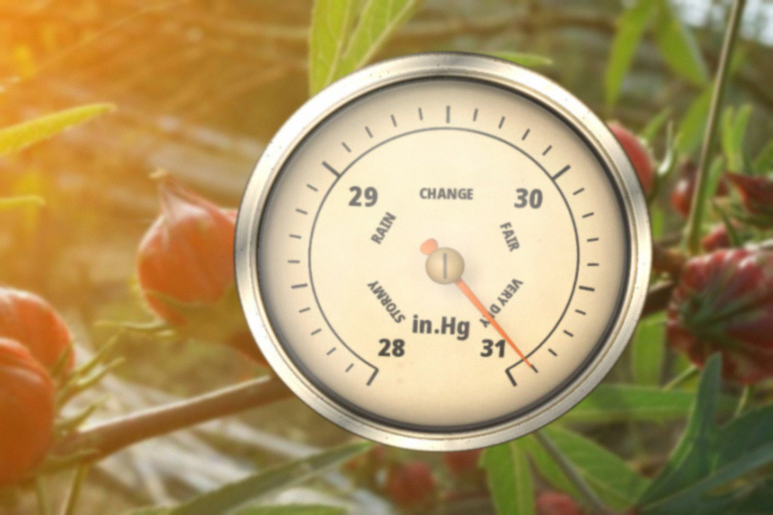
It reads 30.9
